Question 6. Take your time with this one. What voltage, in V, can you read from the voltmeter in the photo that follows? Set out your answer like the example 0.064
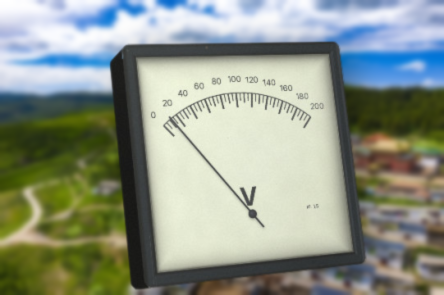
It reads 10
